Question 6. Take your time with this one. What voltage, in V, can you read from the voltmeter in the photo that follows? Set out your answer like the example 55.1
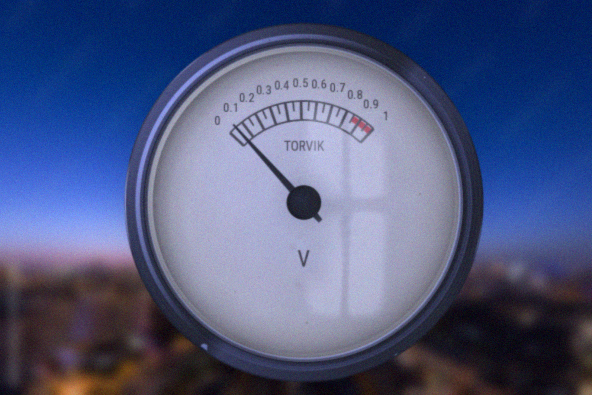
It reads 0.05
